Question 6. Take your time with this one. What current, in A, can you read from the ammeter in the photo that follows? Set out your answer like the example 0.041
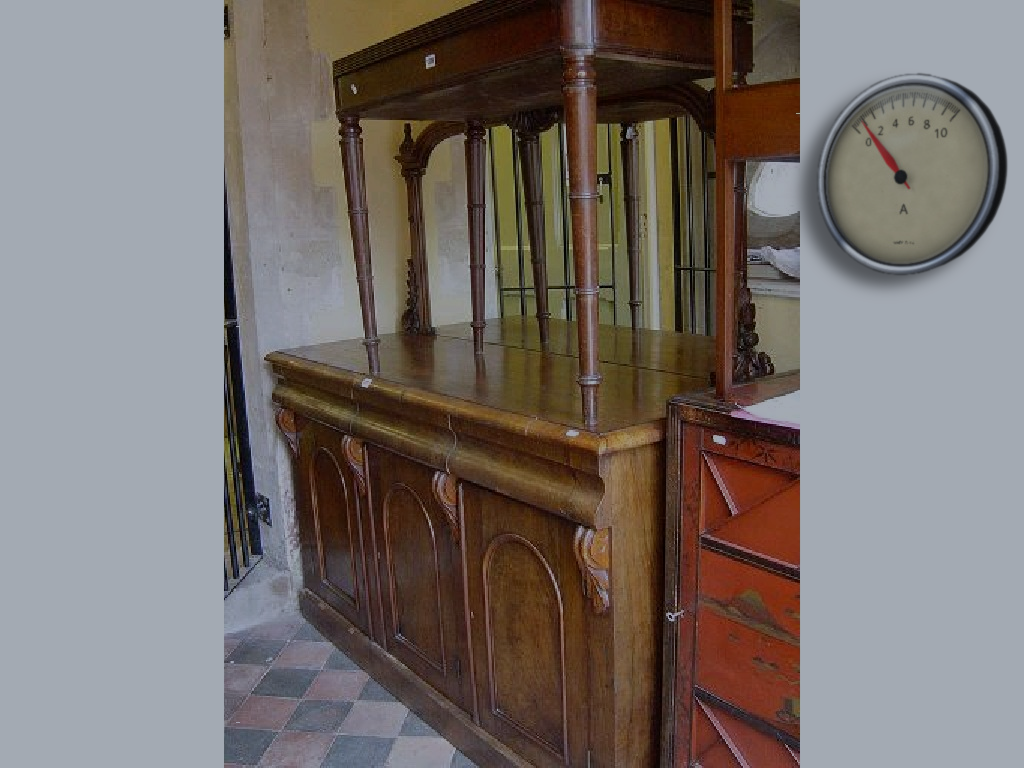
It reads 1
